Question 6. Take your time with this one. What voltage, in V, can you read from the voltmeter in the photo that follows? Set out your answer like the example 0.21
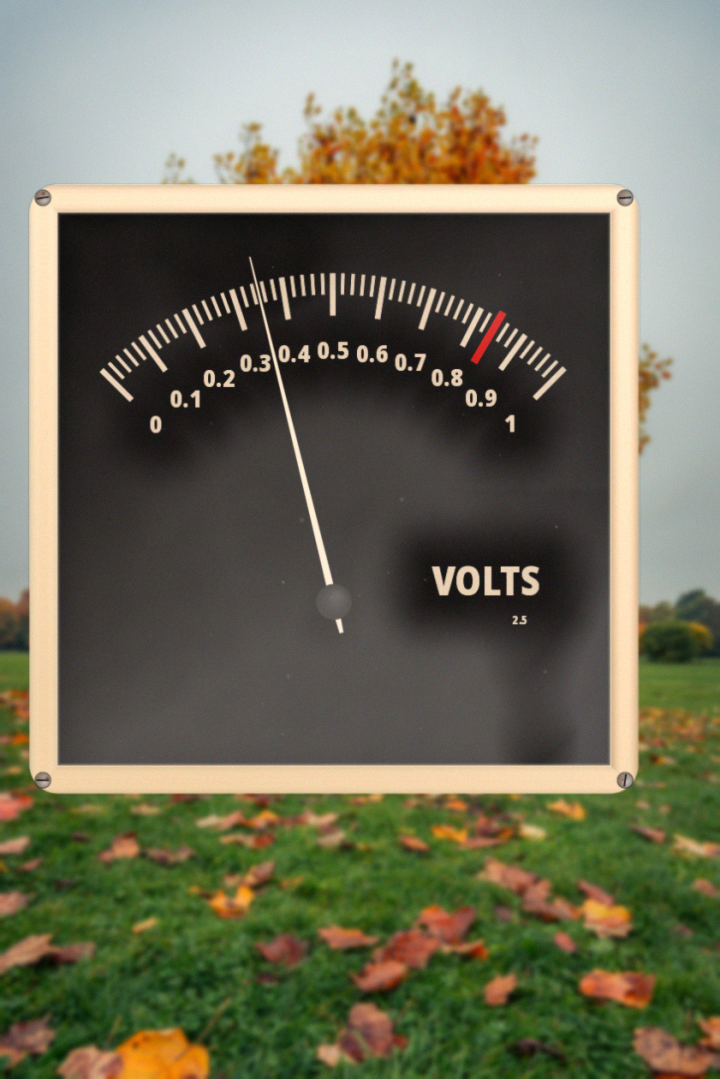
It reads 0.35
